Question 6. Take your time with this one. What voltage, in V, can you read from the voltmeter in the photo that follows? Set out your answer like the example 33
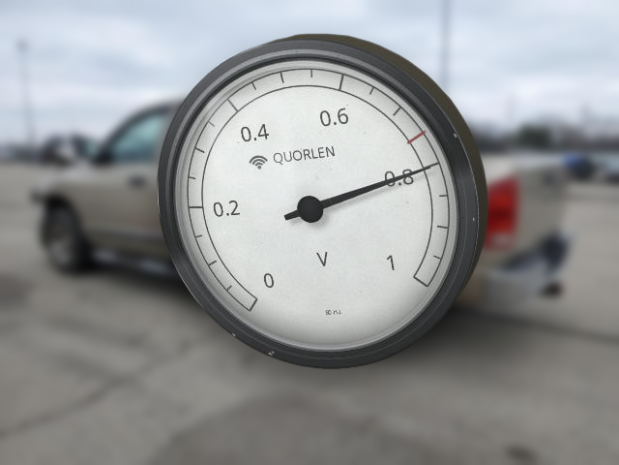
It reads 0.8
